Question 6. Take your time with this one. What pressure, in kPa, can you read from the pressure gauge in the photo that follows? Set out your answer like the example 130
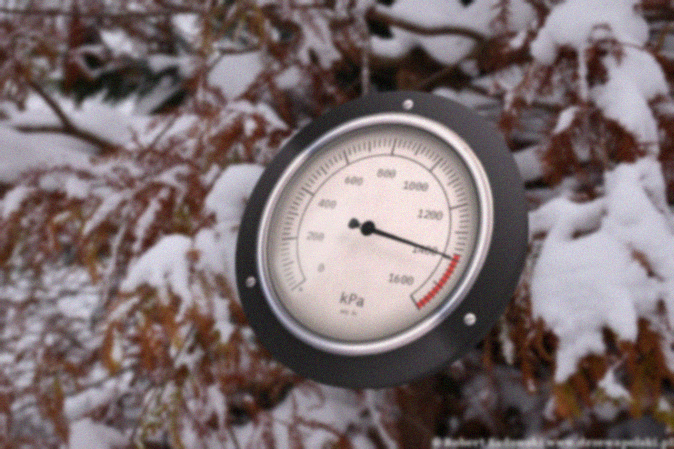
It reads 1400
